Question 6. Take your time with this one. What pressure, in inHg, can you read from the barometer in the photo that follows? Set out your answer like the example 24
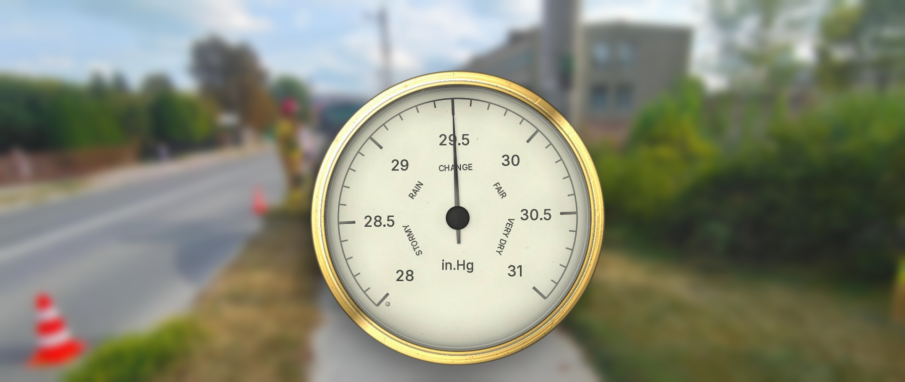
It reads 29.5
